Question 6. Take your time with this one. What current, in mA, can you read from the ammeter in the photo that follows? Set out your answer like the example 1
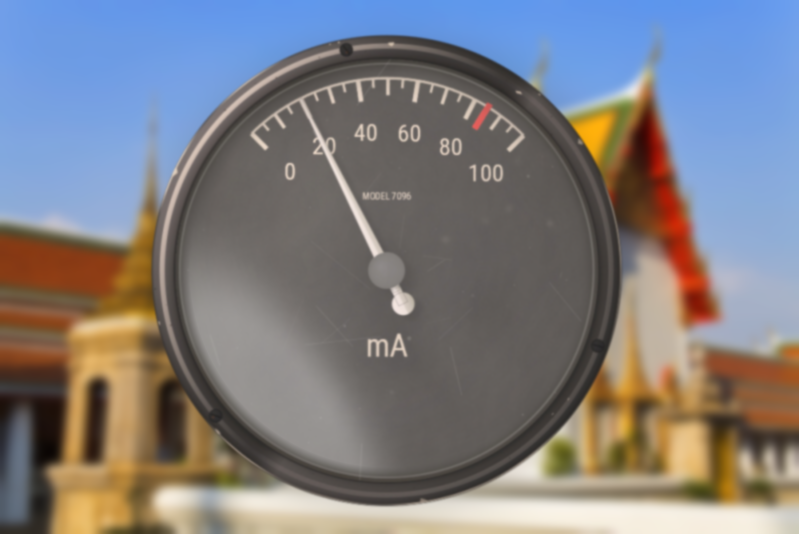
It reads 20
